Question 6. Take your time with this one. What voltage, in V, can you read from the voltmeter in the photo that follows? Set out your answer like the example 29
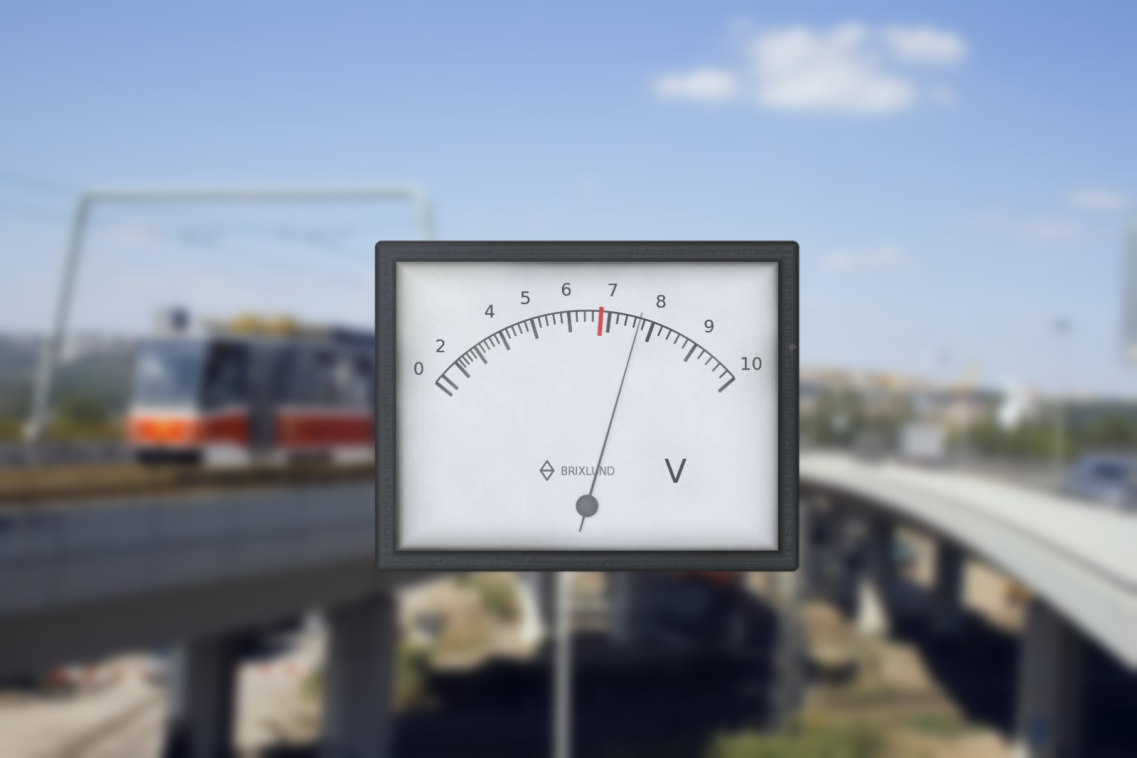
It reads 7.7
